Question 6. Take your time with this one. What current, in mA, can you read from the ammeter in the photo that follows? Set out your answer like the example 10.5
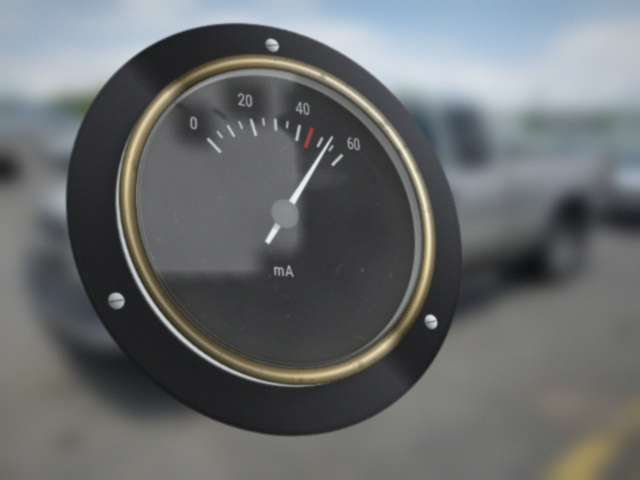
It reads 52.5
